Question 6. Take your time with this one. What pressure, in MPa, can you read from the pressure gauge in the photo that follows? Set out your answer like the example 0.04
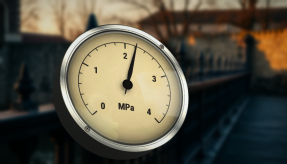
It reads 2.2
